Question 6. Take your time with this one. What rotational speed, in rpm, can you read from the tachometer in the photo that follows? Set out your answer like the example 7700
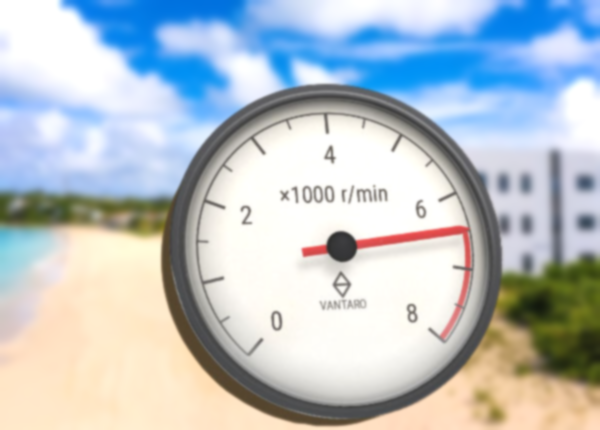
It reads 6500
